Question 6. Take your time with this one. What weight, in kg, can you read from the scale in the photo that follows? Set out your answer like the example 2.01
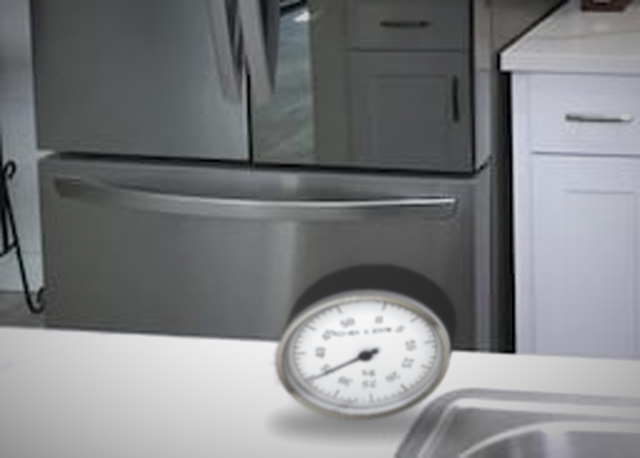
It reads 35
